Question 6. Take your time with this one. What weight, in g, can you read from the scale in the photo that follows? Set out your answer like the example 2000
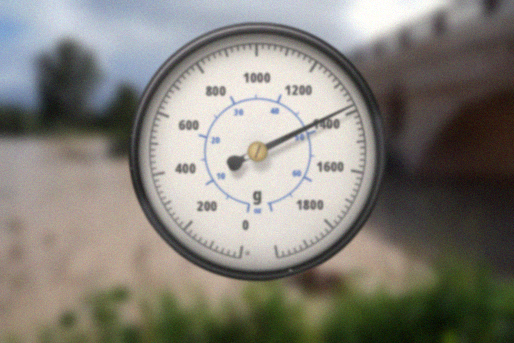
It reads 1380
